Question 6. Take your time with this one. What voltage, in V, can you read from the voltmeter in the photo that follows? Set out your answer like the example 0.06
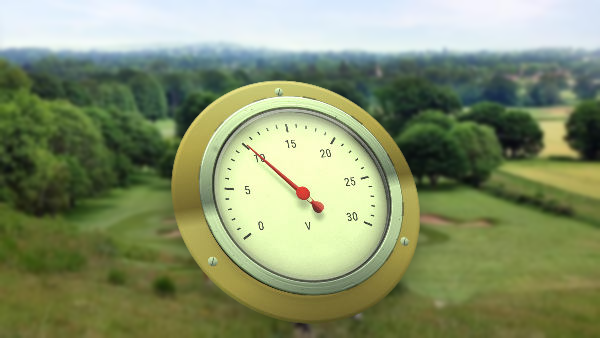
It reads 10
